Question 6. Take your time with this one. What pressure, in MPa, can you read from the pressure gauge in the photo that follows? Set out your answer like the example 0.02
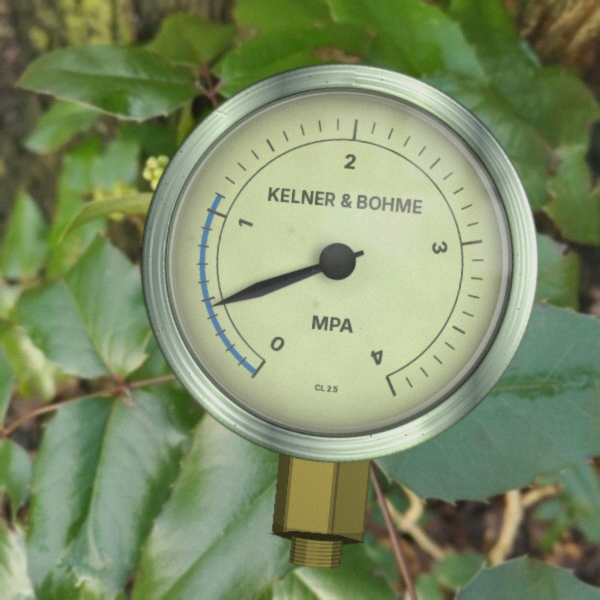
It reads 0.45
